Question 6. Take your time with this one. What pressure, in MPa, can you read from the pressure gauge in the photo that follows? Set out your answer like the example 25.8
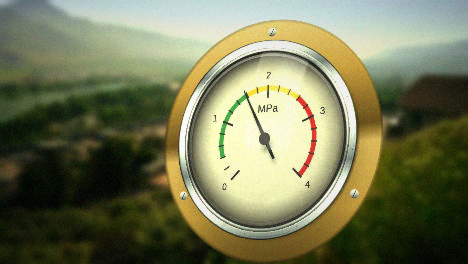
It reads 1.6
